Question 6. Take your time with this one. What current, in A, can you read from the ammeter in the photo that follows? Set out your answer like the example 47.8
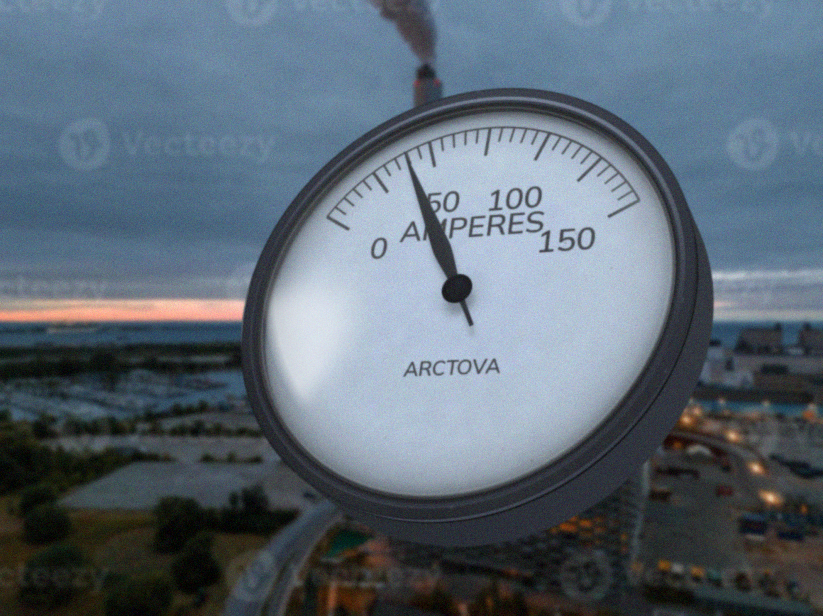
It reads 40
